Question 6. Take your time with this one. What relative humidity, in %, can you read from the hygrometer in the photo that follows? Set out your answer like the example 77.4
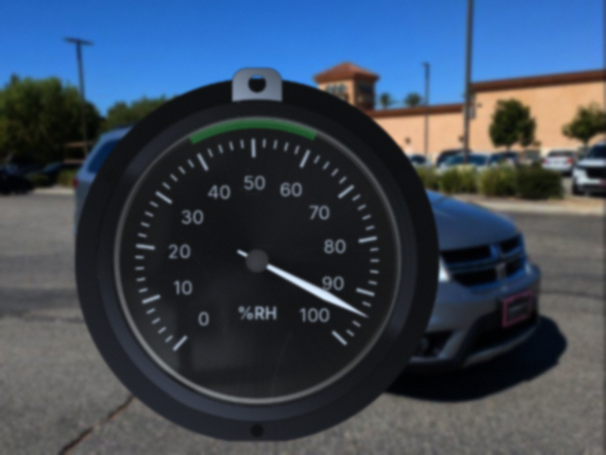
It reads 94
